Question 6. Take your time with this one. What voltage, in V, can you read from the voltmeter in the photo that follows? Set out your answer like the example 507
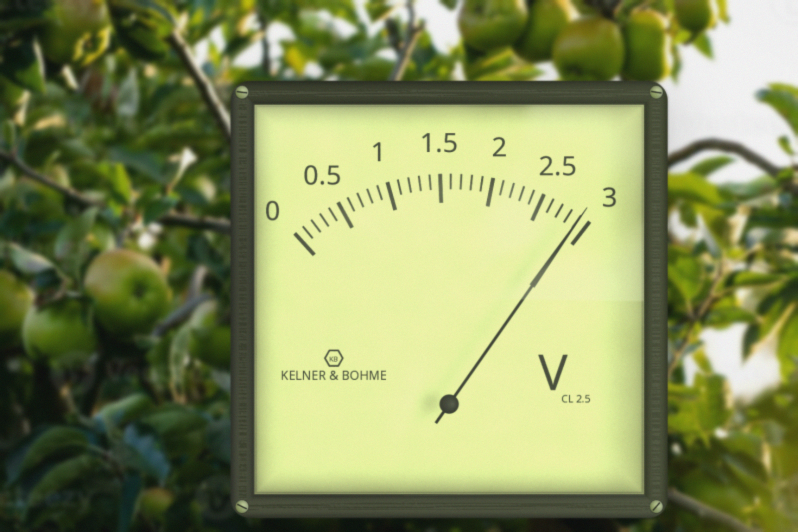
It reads 2.9
